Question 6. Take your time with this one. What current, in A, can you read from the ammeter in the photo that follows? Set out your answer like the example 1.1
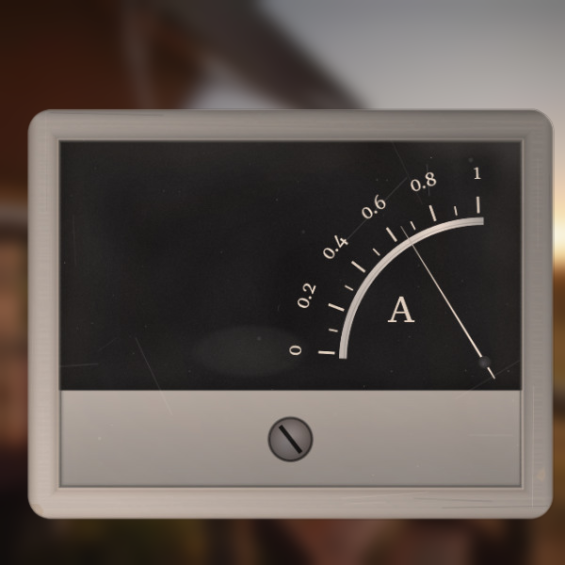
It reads 0.65
